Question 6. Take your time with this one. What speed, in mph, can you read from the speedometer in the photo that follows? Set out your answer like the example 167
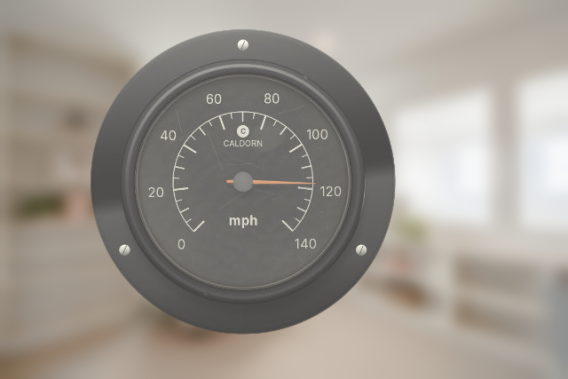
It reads 117.5
